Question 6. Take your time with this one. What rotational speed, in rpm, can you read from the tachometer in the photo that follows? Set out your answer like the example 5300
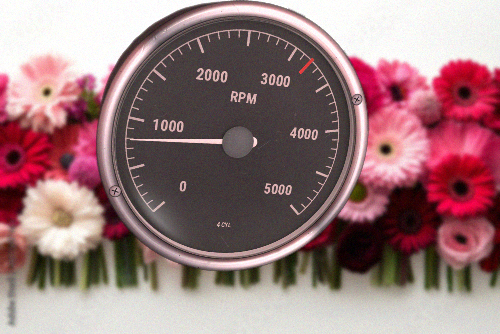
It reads 800
